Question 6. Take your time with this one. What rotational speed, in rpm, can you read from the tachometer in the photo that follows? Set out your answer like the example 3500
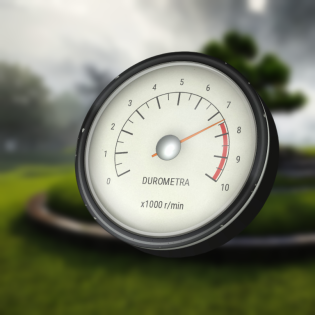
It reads 7500
